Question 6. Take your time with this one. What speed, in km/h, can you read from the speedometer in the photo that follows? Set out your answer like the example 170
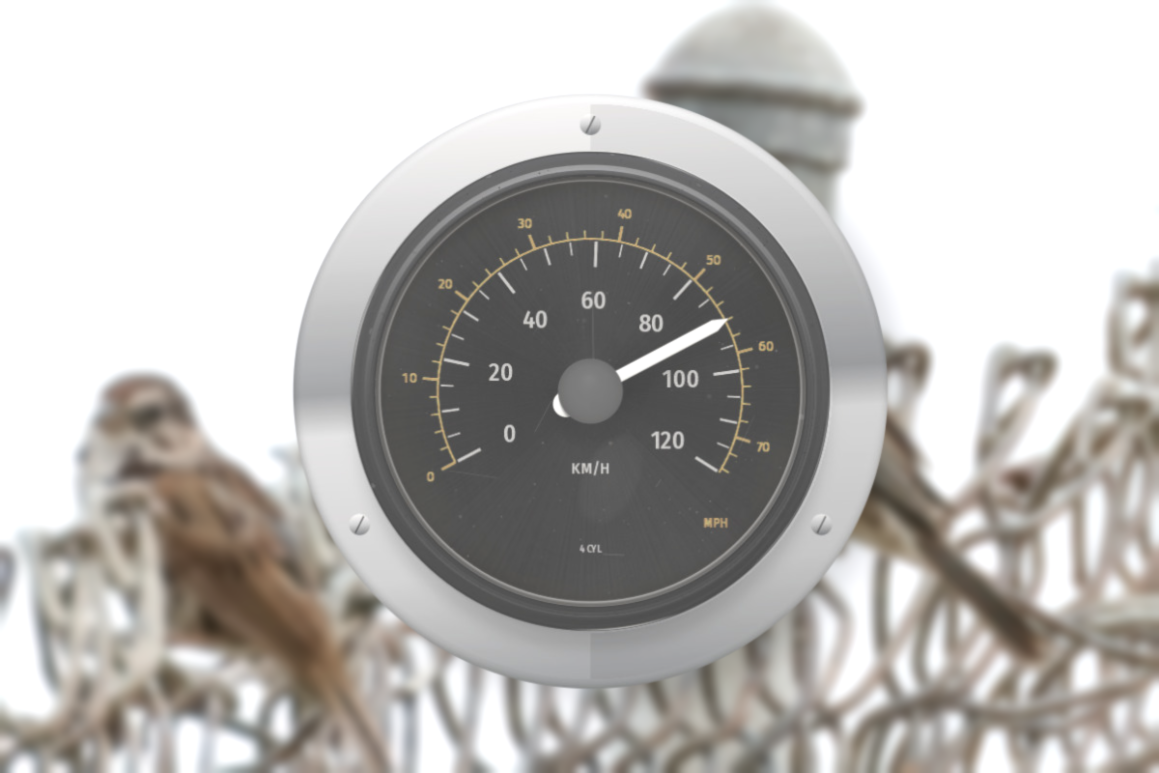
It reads 90
